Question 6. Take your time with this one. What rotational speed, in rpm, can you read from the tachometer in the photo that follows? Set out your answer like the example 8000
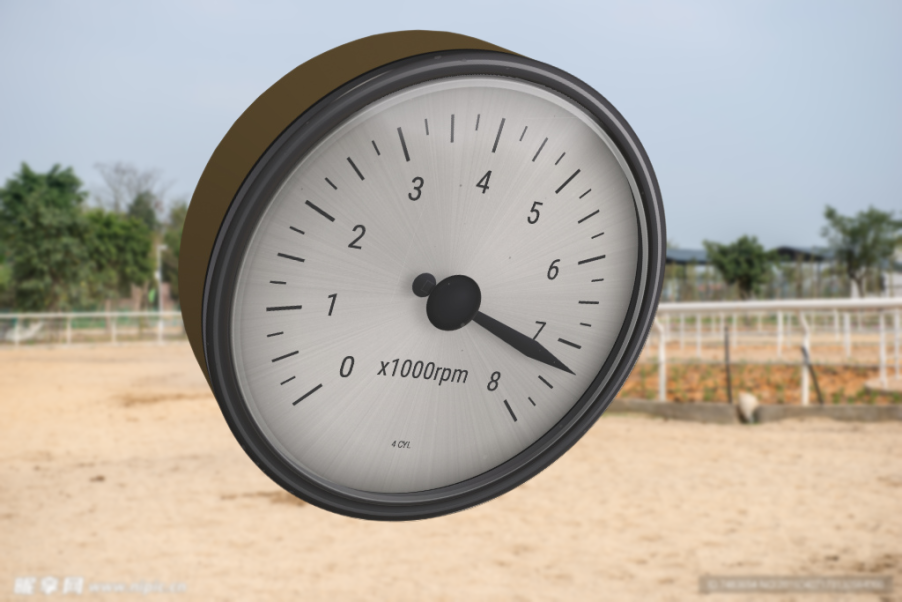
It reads 7250
